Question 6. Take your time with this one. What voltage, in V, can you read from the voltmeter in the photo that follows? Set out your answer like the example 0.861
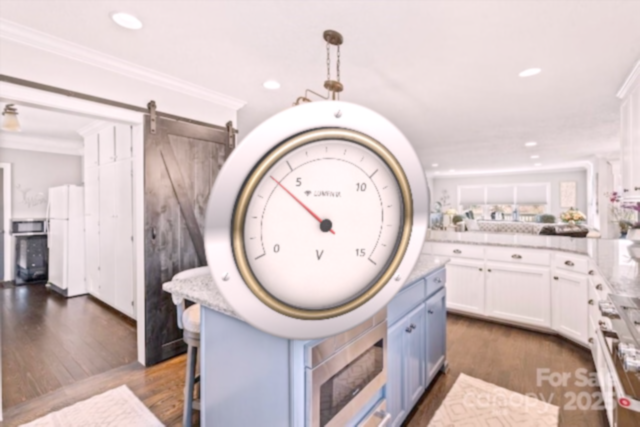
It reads 4
